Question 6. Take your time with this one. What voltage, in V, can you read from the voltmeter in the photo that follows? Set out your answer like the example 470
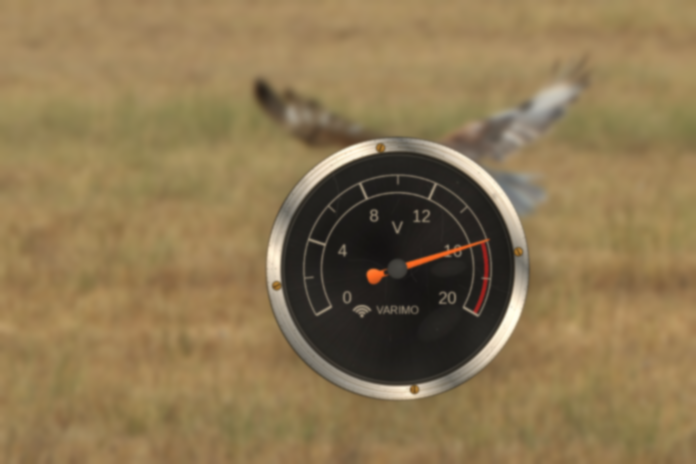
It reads 16
